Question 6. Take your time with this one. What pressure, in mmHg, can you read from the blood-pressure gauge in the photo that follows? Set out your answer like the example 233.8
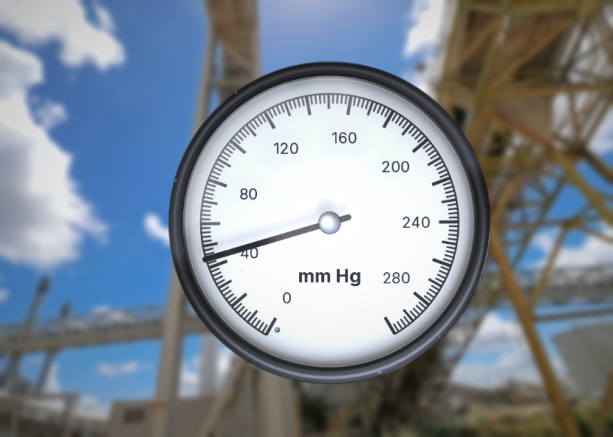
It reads 44
